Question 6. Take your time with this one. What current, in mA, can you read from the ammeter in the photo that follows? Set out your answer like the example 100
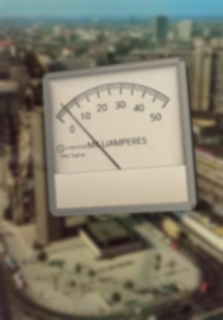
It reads 5
